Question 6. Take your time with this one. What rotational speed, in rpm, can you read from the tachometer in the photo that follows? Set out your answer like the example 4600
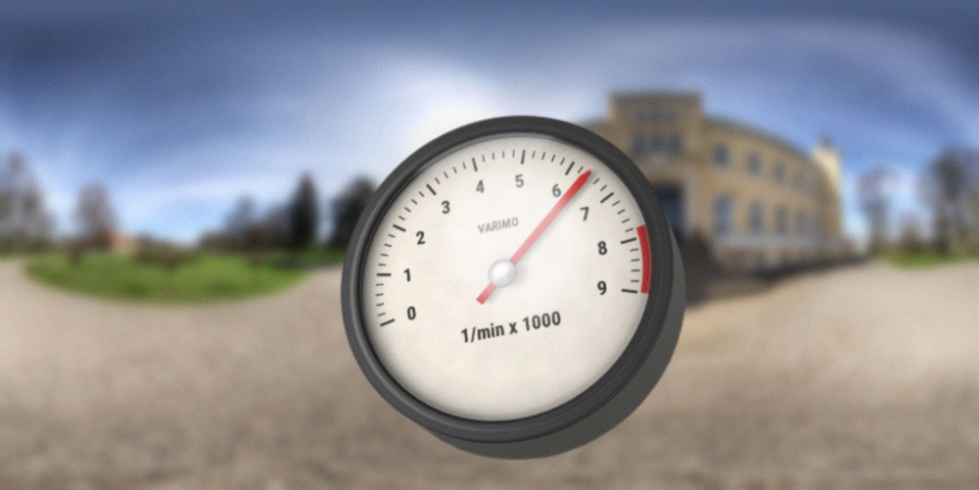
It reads 6400
